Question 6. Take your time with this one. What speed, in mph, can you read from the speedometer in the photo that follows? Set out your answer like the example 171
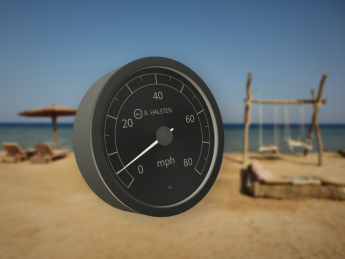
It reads 5
